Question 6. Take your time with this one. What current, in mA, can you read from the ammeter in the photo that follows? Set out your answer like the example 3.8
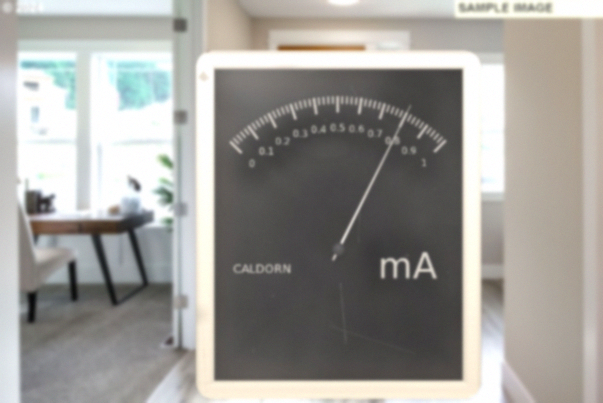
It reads 0.8
